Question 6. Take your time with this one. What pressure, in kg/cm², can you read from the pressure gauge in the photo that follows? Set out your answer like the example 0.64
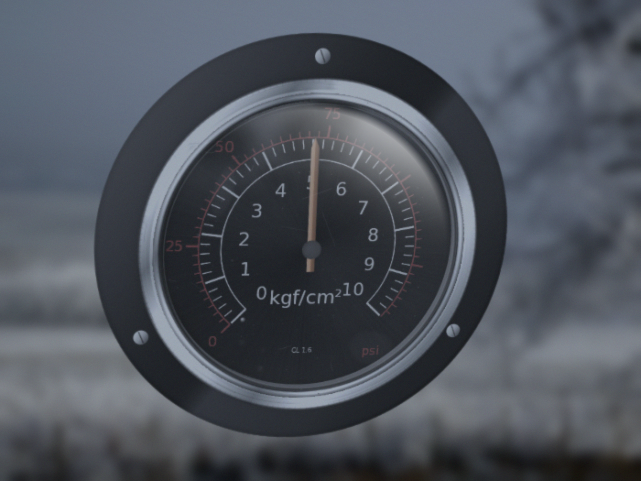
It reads 5
